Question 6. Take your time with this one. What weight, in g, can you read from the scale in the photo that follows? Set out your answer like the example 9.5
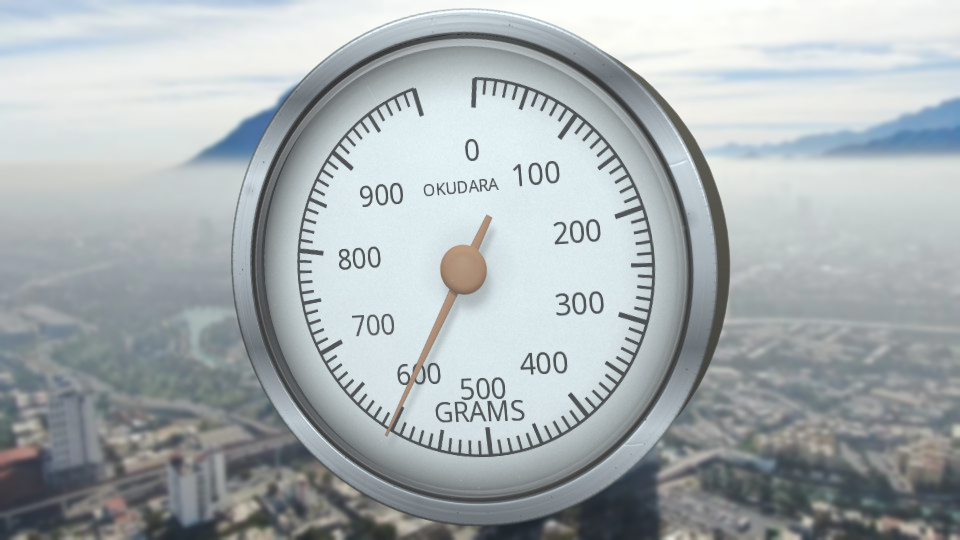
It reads 600
